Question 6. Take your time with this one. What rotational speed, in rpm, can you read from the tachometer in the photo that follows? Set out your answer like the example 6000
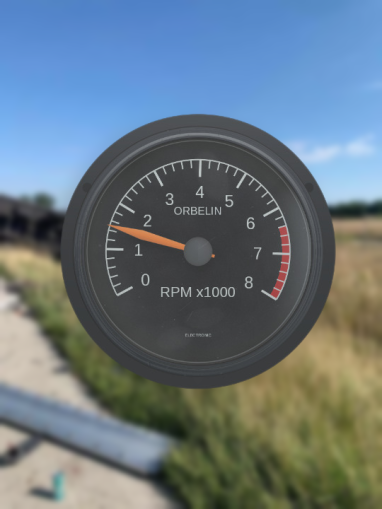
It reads 1500
